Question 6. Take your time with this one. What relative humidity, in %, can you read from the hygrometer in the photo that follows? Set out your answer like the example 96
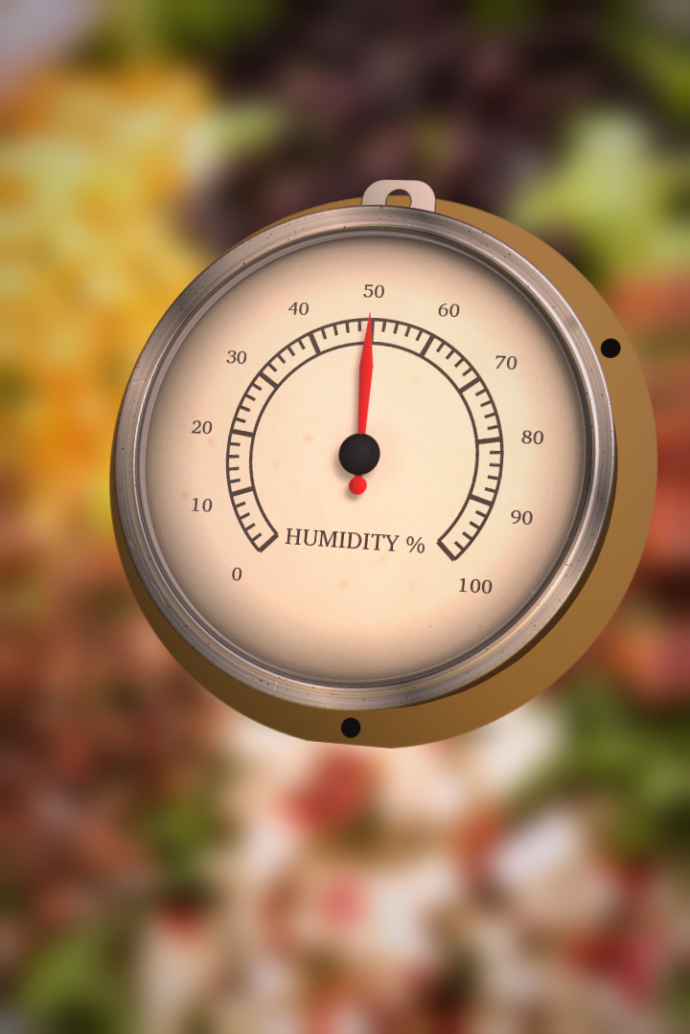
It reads 50
